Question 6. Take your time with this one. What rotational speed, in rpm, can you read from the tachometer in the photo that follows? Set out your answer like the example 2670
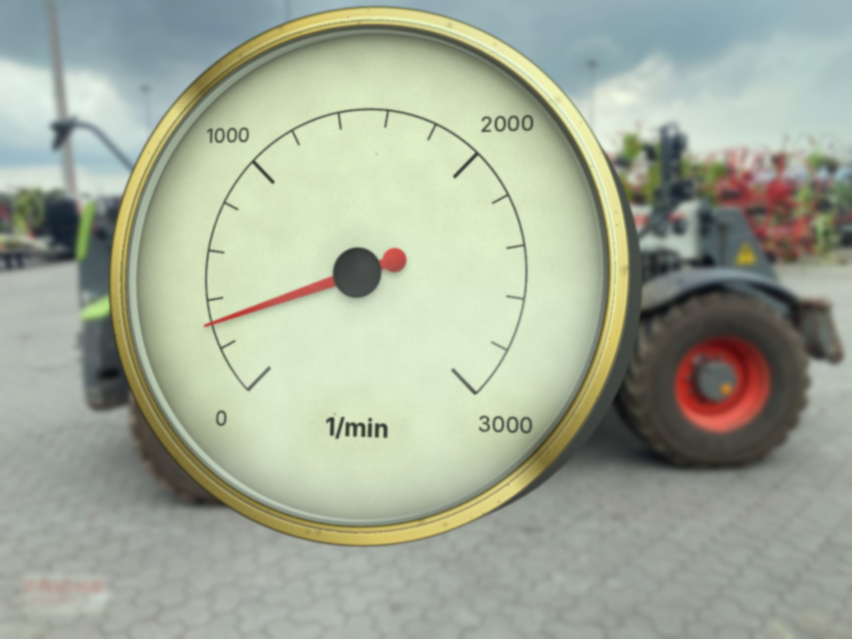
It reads 300
